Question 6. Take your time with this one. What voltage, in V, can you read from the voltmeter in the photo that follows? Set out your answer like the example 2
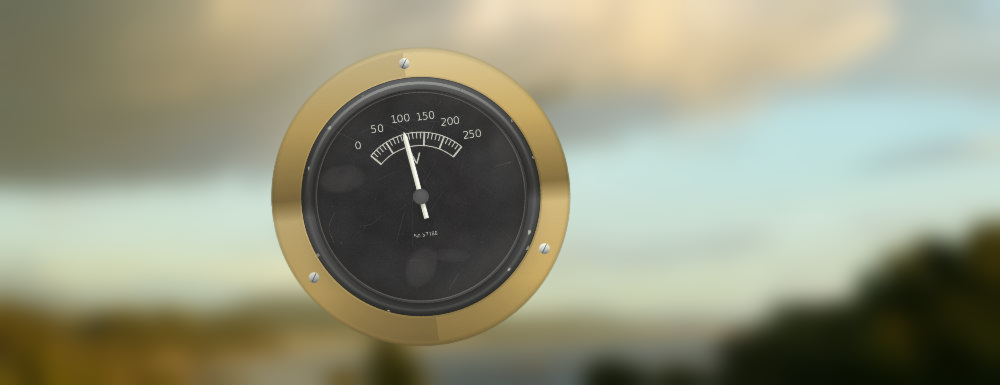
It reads 100
